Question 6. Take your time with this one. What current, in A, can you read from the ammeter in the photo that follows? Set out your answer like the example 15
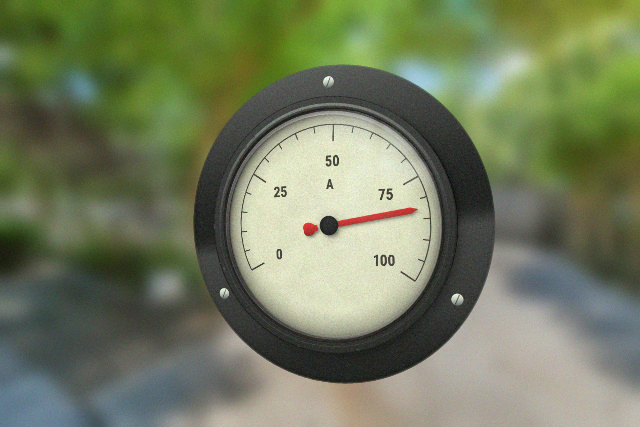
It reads 82.5
